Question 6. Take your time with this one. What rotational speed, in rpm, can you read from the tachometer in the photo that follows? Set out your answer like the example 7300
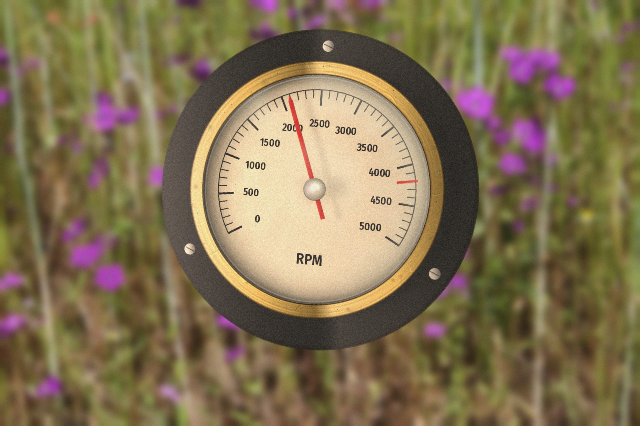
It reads 2100
